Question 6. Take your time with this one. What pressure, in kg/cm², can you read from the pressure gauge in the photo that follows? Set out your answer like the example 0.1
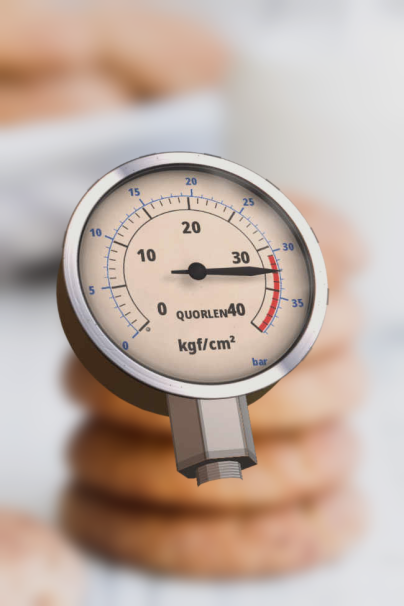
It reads 33
